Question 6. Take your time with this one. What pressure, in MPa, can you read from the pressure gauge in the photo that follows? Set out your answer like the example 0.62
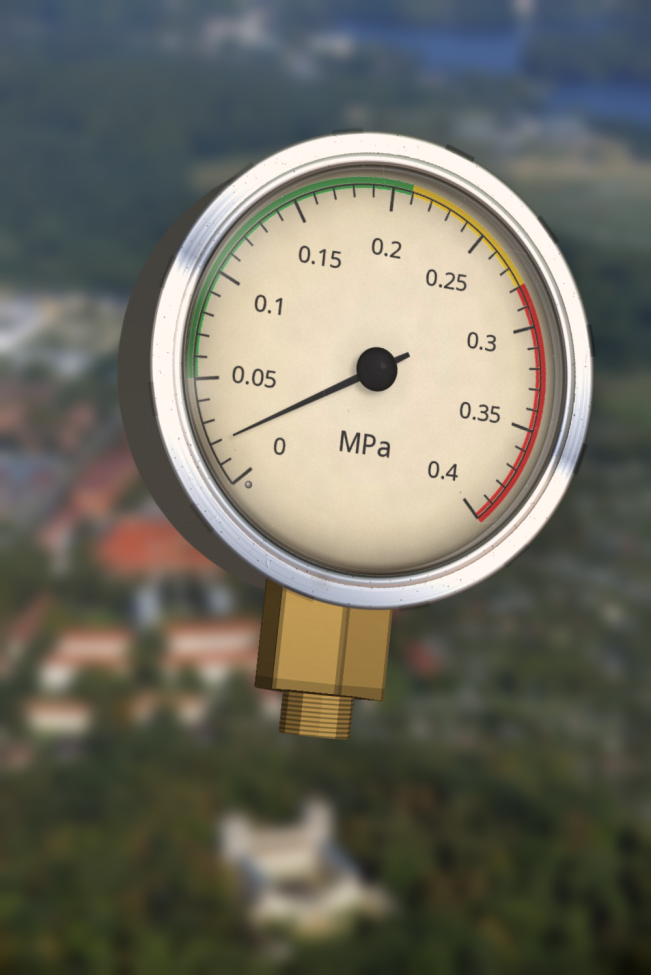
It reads 0.02
